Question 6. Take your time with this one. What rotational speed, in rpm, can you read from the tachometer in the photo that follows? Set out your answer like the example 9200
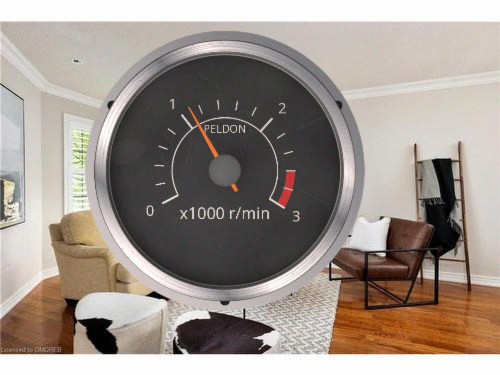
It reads 1100
